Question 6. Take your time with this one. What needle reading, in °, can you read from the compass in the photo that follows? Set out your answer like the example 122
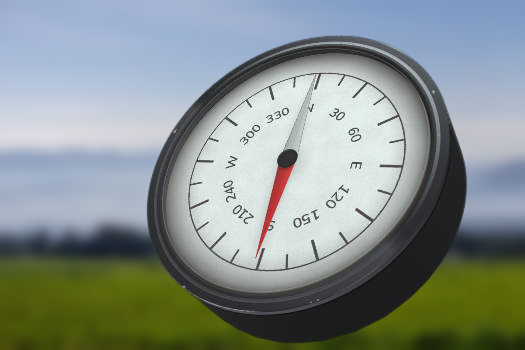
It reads 180
